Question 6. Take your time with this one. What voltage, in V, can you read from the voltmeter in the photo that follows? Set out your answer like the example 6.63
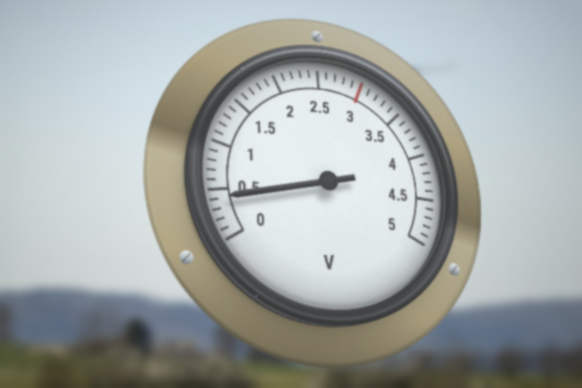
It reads 0.4
